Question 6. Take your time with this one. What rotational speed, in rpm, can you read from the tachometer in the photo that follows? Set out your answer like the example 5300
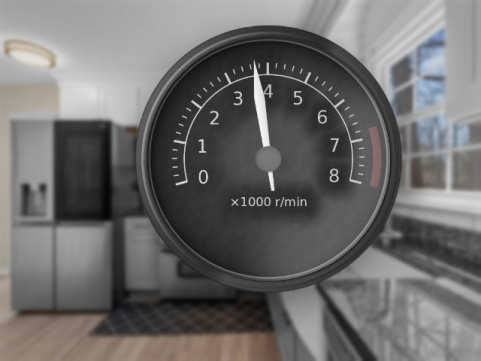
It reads 3700
